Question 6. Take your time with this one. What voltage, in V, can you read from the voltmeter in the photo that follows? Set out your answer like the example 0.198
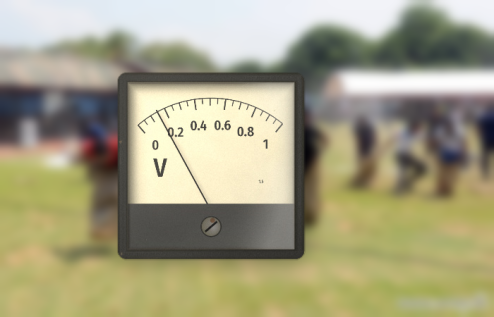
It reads 0.15
